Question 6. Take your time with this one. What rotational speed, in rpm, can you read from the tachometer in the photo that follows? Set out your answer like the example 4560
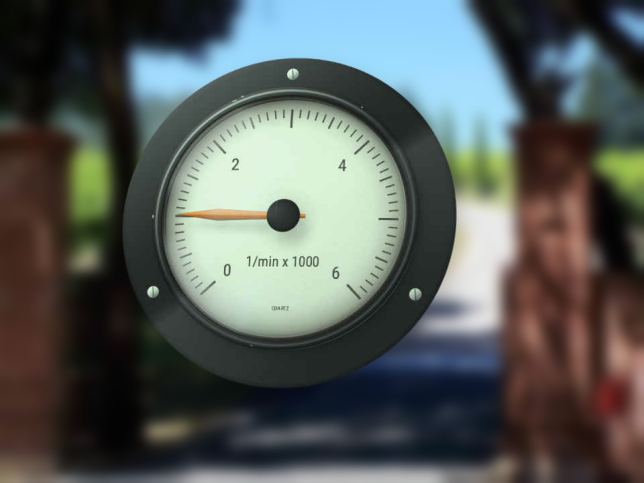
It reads 1000
